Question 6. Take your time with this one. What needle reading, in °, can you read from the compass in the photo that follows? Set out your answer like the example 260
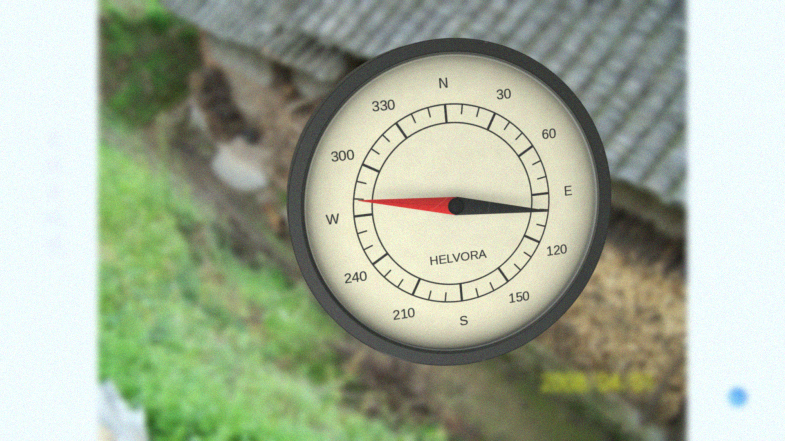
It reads 280
